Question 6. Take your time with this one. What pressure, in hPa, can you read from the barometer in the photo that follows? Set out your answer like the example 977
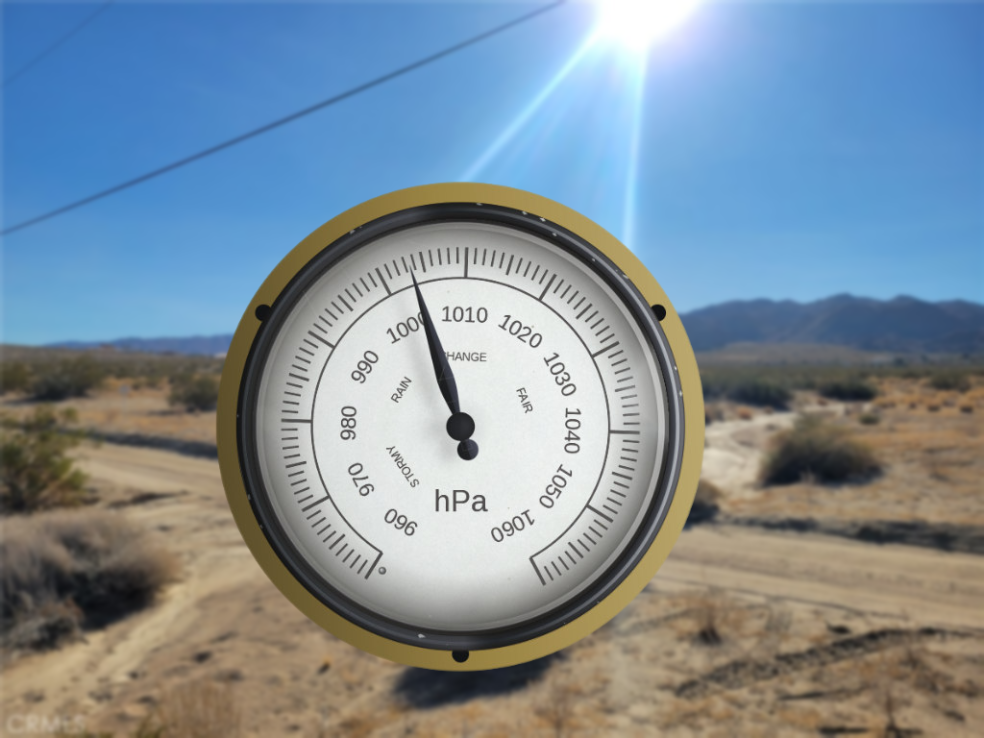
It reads 1003.5
